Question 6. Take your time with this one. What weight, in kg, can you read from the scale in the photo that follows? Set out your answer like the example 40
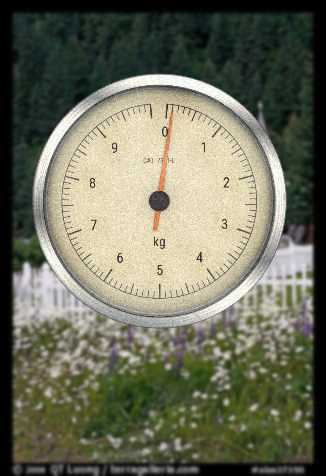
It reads 0.1
